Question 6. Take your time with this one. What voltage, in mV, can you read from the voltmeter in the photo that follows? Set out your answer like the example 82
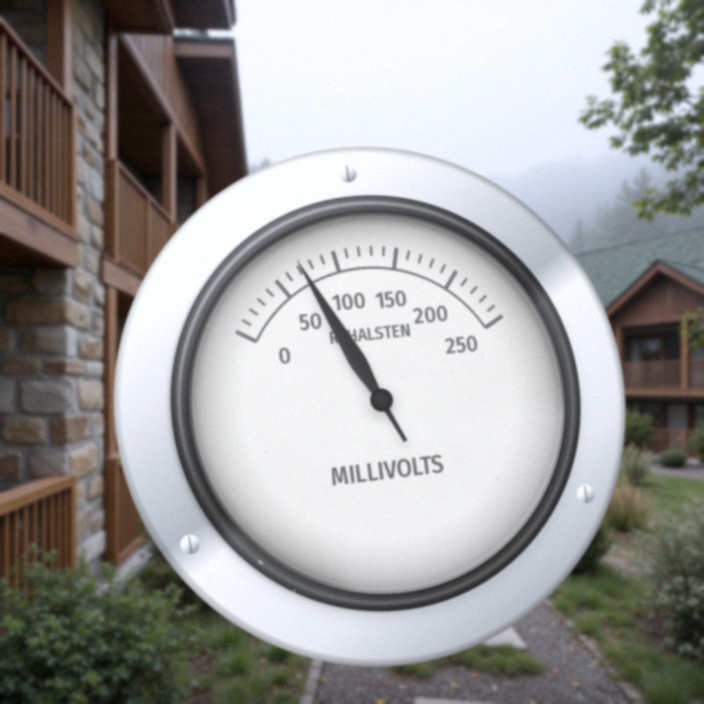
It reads 70
